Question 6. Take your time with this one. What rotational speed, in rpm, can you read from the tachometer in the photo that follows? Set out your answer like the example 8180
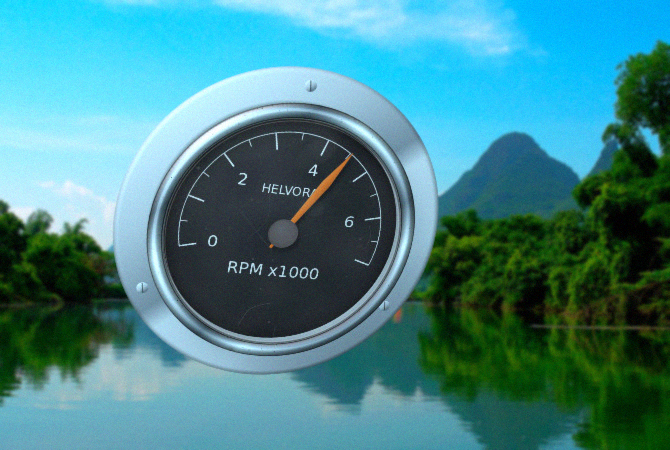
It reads 4500
